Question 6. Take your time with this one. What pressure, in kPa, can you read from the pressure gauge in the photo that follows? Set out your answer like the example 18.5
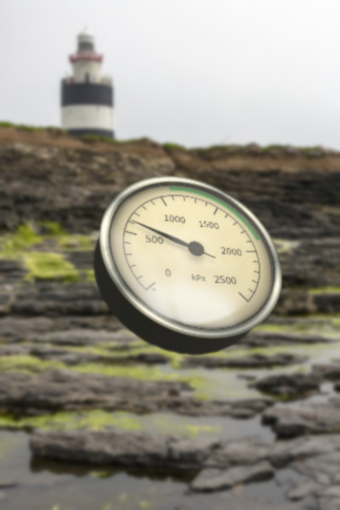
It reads 600
